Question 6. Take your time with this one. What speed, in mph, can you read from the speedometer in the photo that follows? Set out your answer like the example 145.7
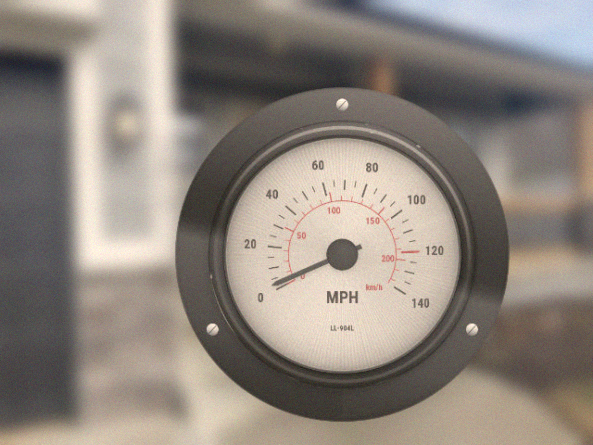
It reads 2.5
